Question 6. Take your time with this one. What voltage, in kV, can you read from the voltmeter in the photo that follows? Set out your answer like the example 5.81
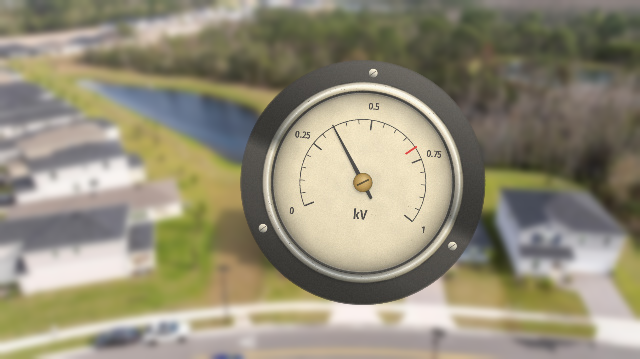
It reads 0.35
